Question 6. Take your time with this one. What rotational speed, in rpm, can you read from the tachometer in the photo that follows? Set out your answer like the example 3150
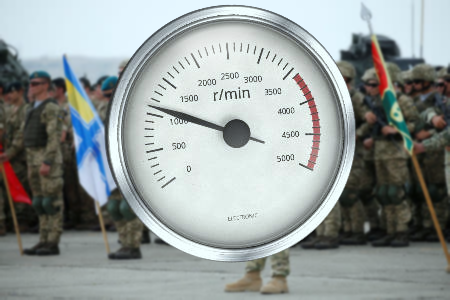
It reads 1100
